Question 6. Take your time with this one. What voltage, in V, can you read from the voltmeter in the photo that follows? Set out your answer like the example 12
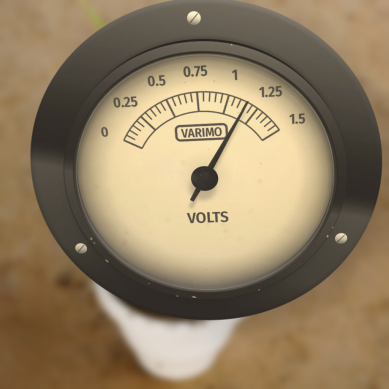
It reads 1.15
